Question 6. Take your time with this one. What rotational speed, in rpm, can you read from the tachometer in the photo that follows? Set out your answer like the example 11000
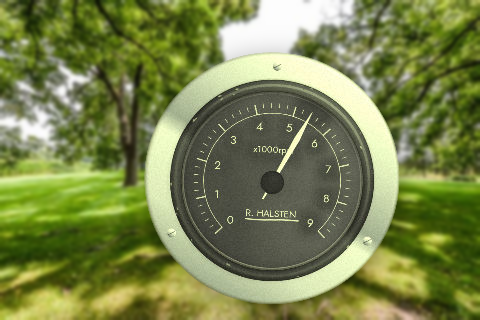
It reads 5400
